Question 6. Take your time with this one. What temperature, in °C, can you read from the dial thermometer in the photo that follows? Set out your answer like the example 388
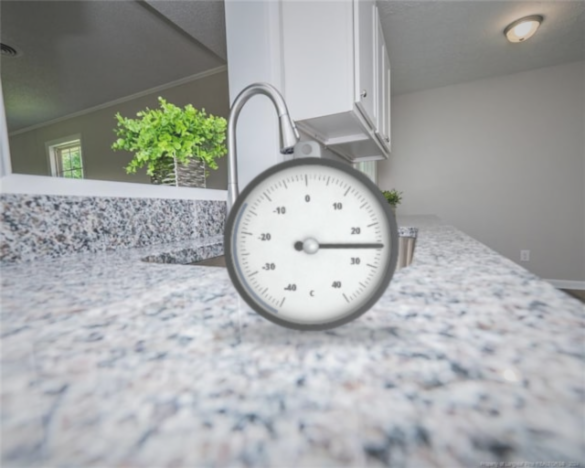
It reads 25
